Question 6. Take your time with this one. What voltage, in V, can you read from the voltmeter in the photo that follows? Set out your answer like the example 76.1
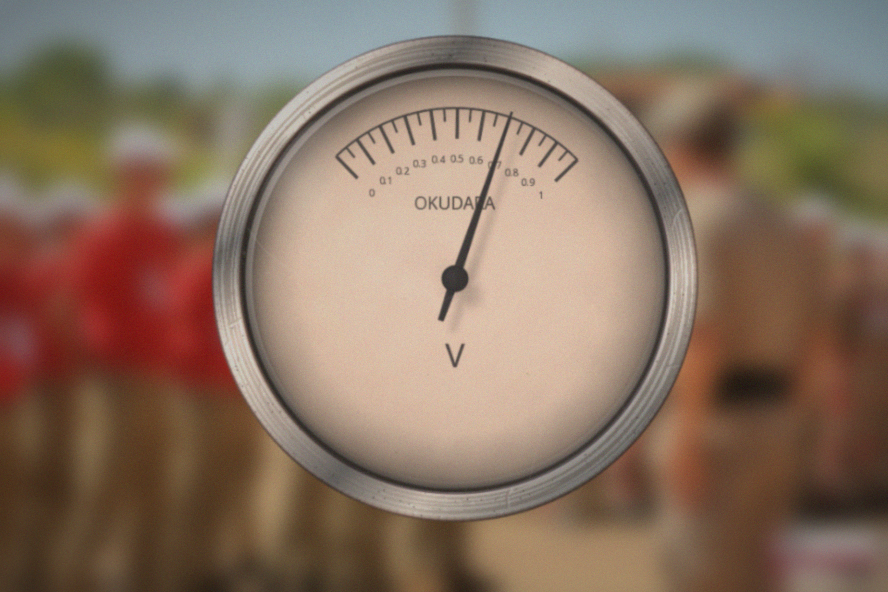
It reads 0.7
